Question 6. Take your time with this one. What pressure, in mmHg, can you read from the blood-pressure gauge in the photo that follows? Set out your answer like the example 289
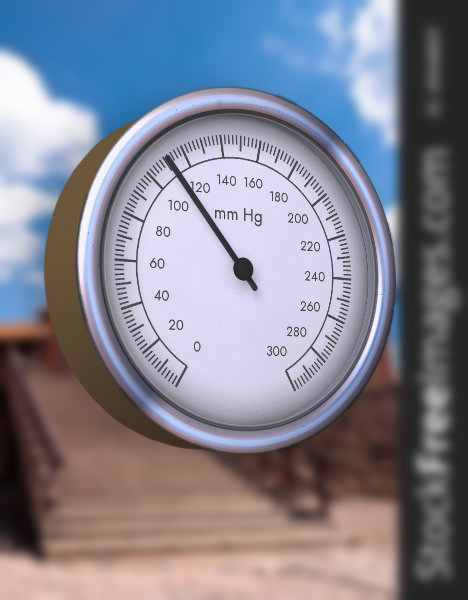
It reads 110
